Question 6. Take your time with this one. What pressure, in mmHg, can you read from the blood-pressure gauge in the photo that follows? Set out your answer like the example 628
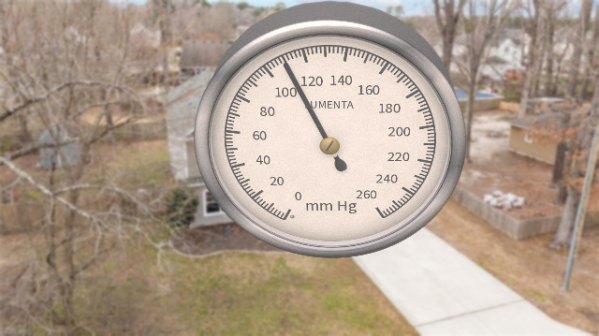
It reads 110
